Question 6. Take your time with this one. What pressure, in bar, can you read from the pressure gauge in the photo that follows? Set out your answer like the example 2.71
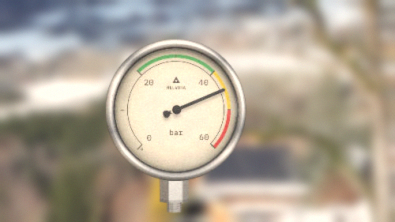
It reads 45
